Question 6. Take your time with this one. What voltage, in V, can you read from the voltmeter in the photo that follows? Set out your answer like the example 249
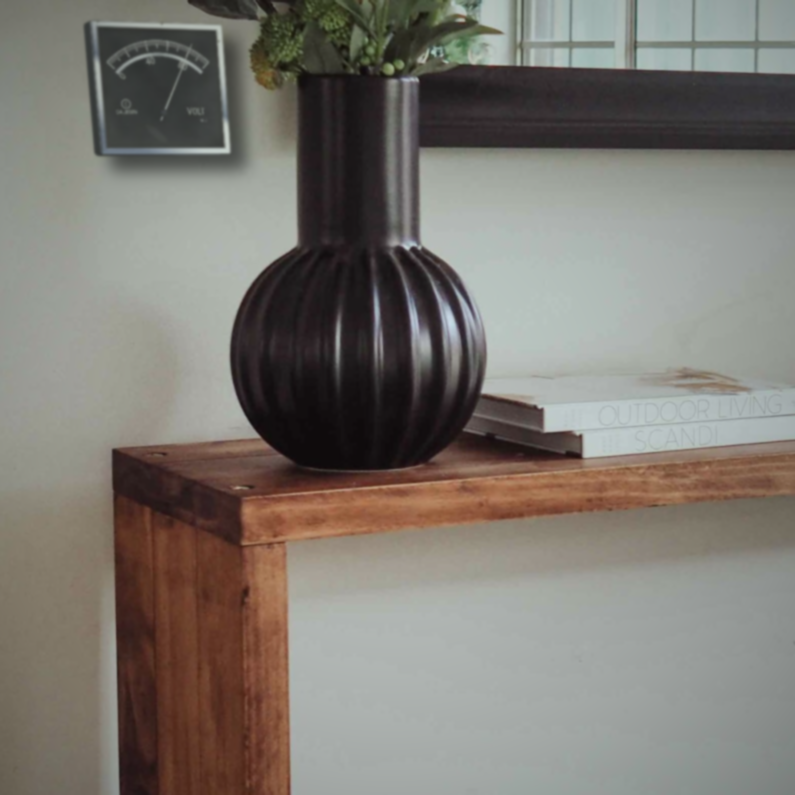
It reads 80
